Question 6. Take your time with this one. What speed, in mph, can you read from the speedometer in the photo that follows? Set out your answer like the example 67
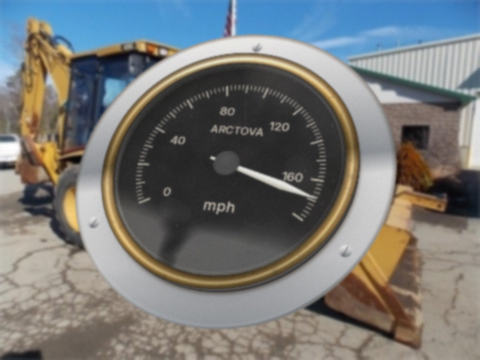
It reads 170
